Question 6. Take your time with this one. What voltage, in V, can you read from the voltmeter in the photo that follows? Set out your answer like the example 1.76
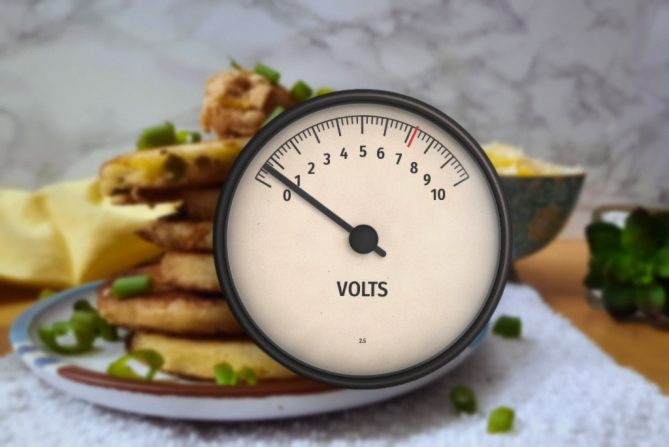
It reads 0.6
